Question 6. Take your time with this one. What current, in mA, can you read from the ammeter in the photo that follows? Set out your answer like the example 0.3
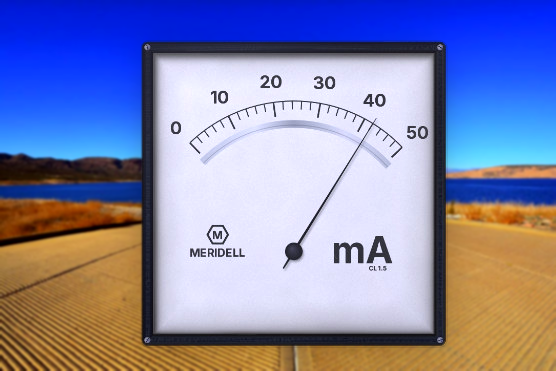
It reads 42
